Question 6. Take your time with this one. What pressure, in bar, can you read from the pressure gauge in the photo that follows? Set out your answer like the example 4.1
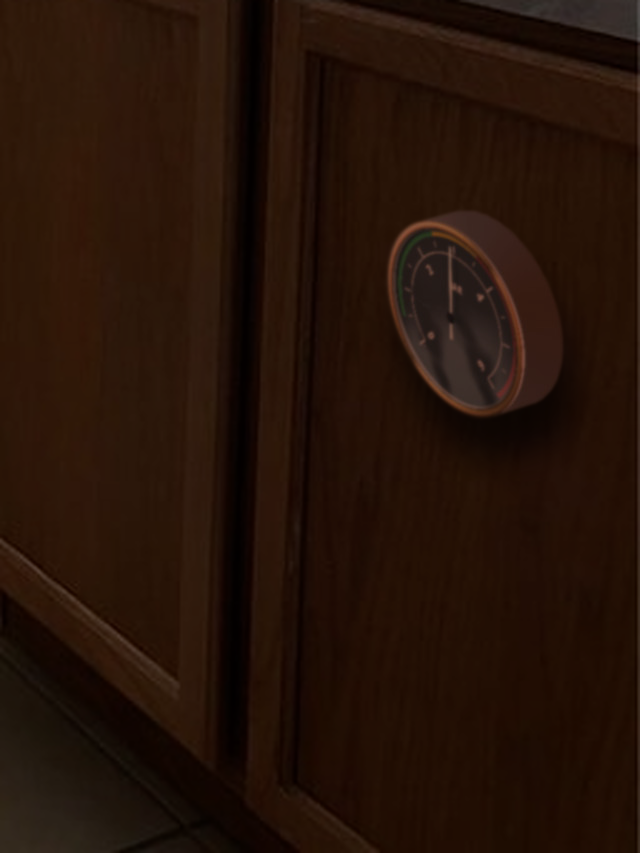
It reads 3
